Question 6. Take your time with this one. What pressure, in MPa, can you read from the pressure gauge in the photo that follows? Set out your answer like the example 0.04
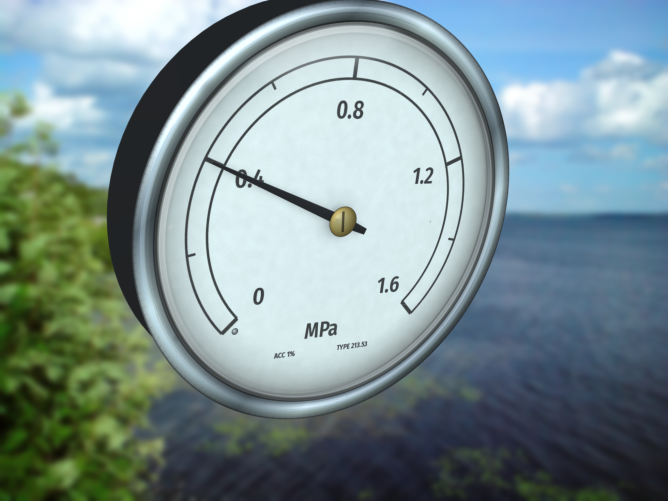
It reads 0.4
